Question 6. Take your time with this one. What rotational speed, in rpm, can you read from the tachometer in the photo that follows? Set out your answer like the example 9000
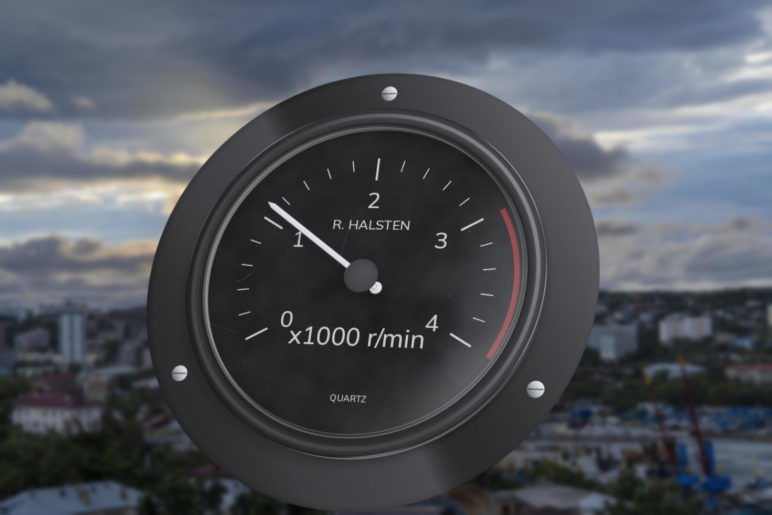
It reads 1100
